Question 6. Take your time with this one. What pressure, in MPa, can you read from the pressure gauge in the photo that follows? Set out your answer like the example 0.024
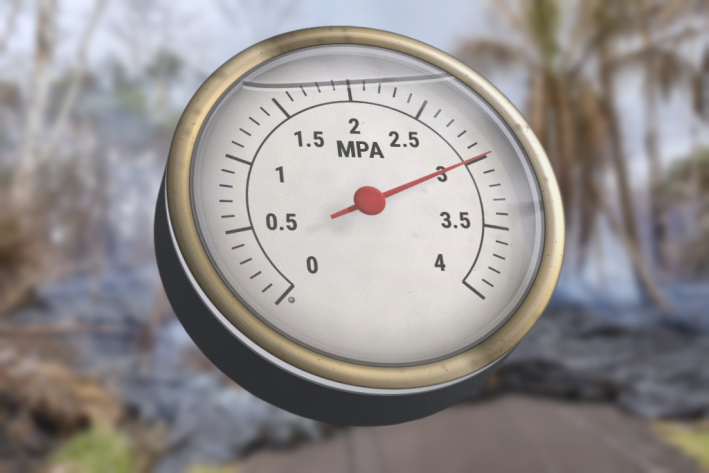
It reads 3
